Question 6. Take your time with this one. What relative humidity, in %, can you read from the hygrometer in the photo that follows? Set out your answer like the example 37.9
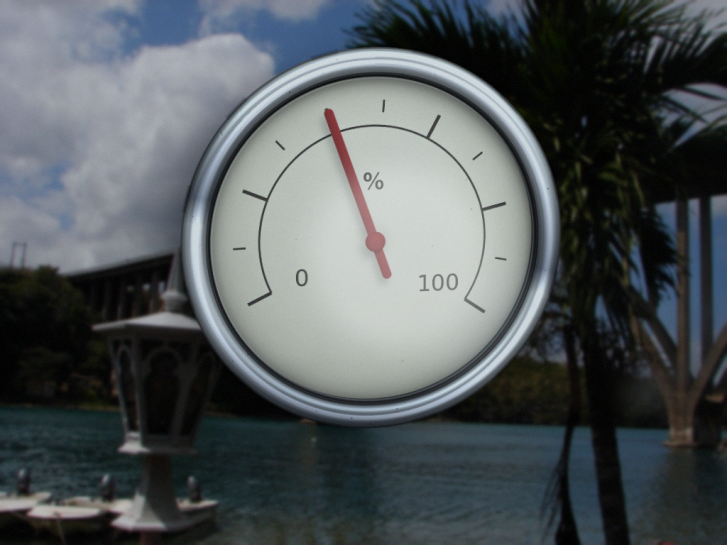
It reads 40
